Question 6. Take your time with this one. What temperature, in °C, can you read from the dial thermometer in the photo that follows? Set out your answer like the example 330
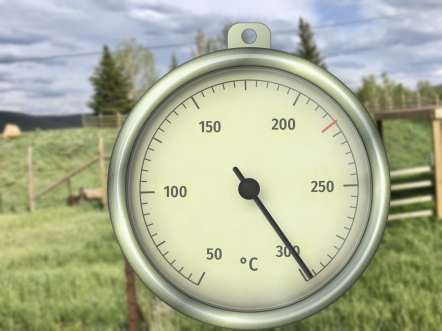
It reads 297.5
